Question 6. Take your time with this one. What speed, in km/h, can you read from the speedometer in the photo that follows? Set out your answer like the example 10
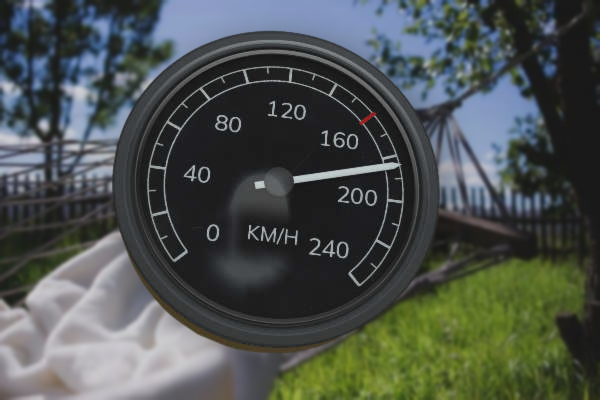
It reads 185
